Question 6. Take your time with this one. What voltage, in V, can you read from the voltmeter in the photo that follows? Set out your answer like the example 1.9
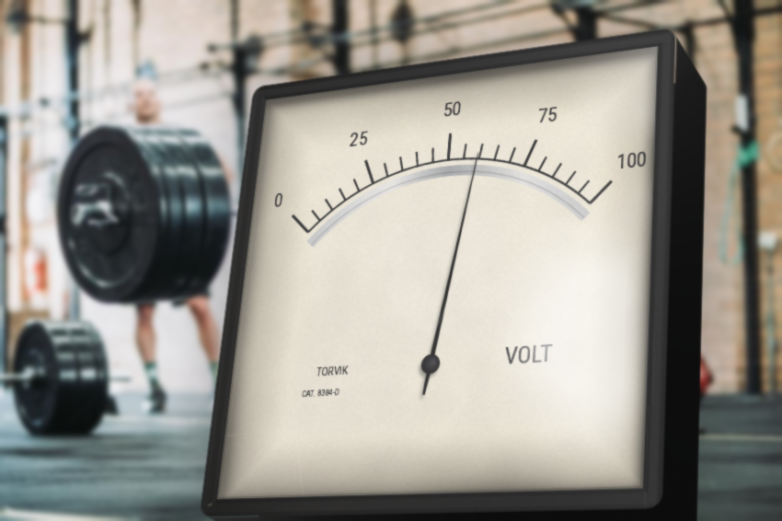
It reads 60
